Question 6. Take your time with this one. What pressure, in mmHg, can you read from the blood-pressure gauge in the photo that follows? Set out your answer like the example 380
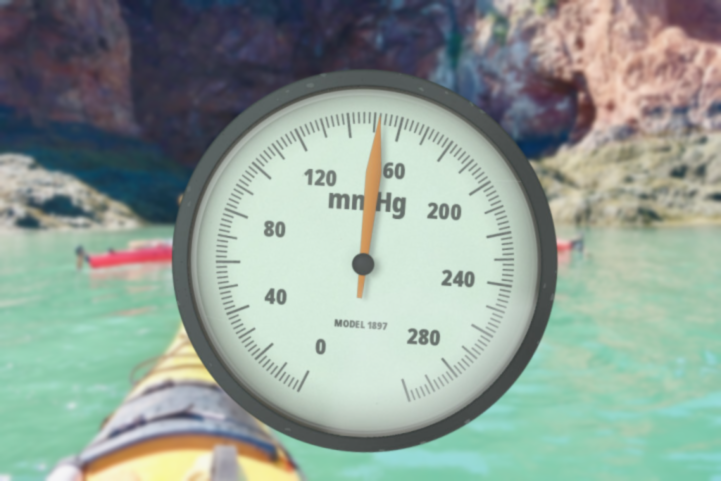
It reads 152
